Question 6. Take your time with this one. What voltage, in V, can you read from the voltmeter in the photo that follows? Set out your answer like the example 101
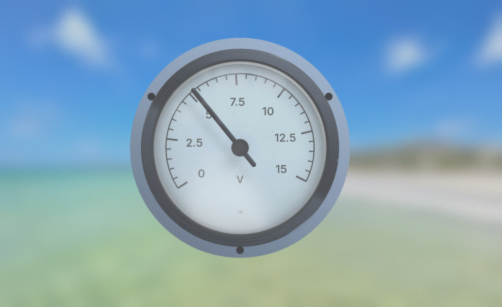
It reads 5.25
